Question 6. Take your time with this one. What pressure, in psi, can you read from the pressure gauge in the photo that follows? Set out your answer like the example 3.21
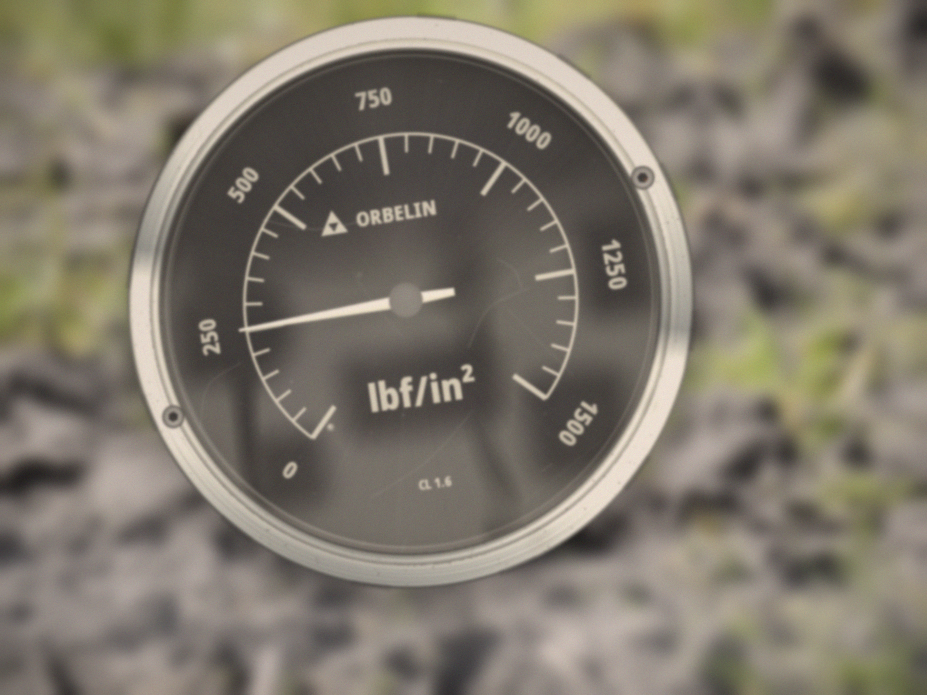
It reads 250
